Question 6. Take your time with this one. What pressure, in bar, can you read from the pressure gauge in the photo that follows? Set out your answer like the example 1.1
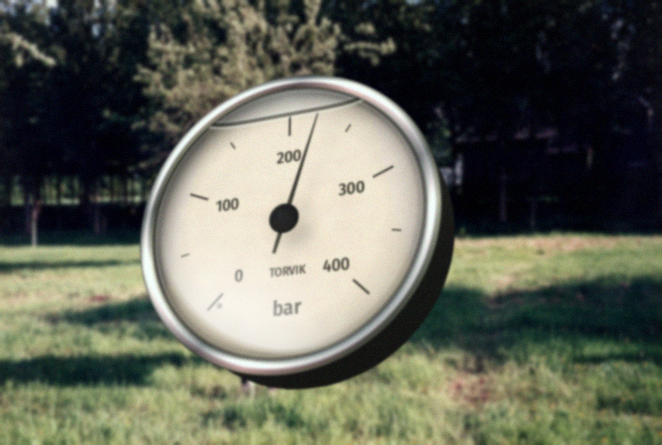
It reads 225
